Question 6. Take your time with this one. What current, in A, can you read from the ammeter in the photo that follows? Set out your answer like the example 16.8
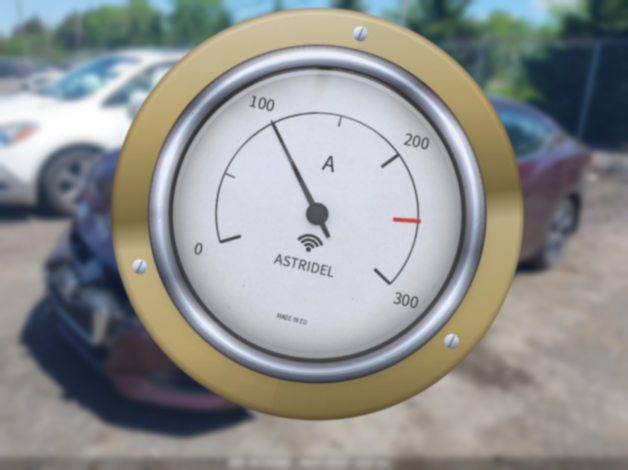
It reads 100
